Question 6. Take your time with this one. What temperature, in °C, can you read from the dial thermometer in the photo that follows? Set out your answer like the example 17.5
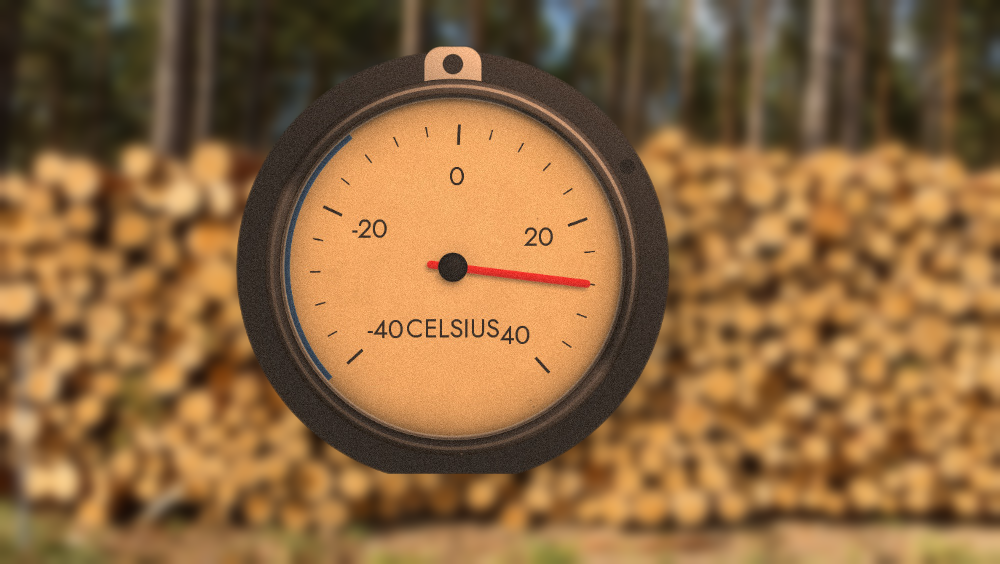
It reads 28
